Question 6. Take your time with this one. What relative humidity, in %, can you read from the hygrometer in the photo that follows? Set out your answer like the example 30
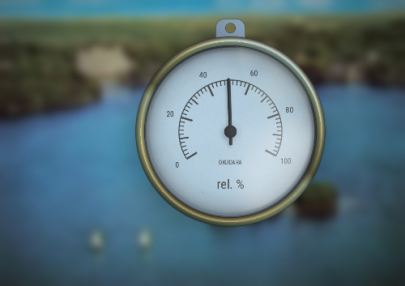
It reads 50
